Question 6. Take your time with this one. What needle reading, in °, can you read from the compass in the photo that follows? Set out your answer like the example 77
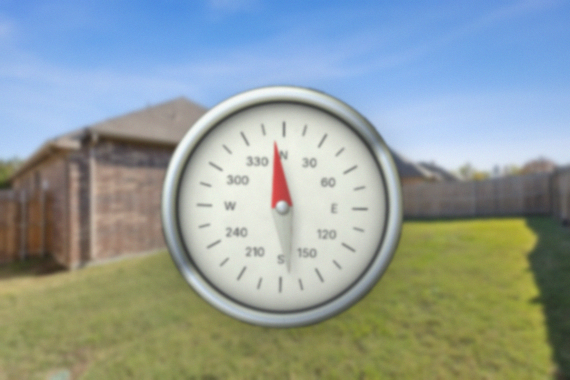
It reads 352.5
